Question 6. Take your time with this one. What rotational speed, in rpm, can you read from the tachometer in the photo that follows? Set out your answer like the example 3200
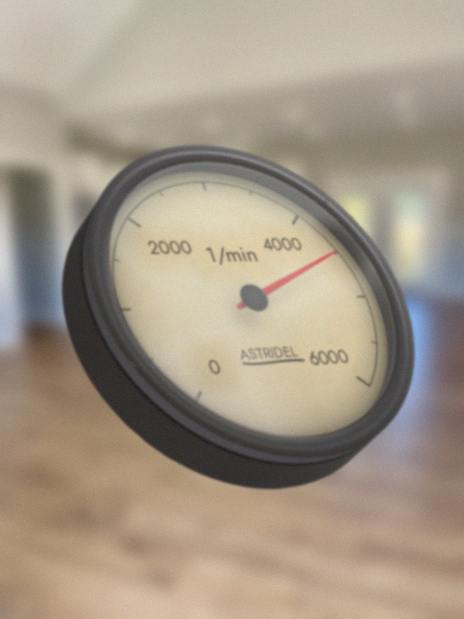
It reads 4500
